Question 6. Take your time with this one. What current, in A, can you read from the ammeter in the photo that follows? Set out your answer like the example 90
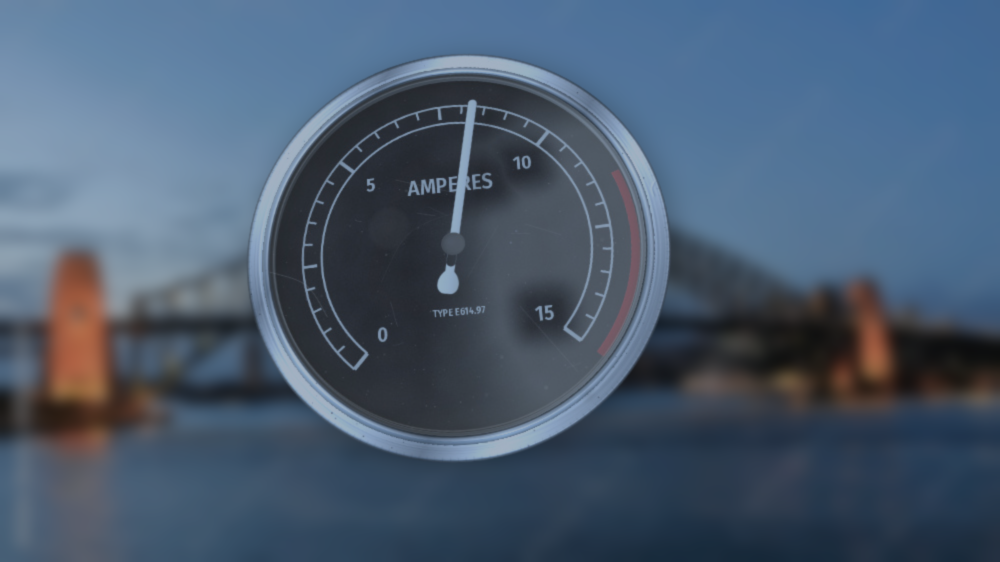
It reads 8.25
